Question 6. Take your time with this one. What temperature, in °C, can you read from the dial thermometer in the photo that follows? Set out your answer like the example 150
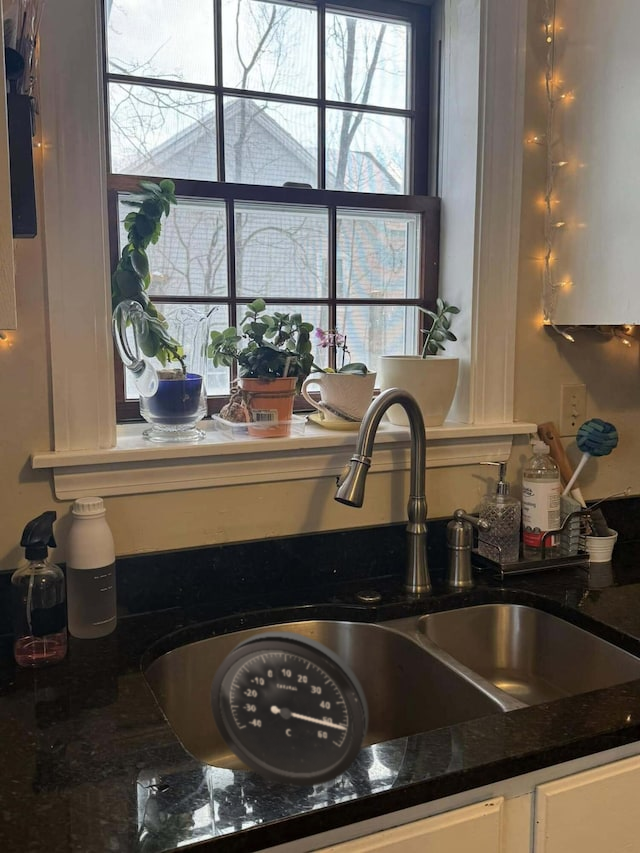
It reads 50
